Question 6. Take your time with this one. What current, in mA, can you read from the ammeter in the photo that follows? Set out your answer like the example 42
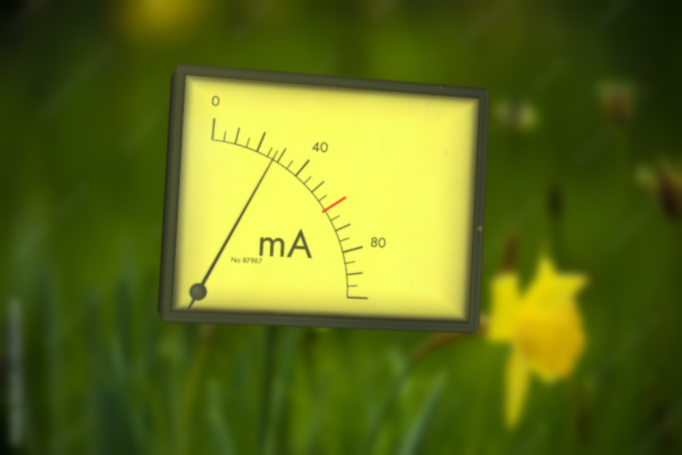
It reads 27.5
